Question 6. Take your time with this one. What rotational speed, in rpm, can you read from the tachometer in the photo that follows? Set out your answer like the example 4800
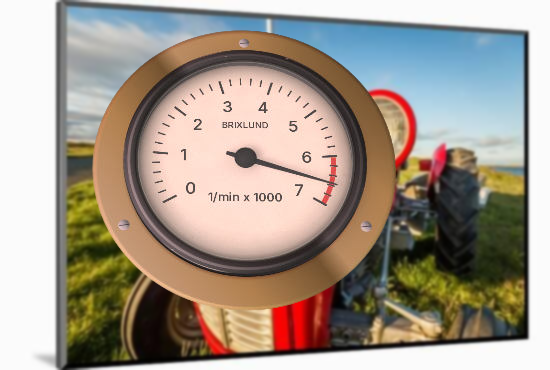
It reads 6600
